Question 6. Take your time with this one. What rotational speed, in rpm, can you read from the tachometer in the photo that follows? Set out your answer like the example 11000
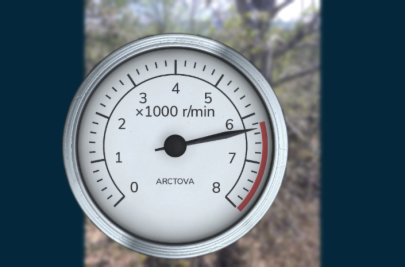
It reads 6300
